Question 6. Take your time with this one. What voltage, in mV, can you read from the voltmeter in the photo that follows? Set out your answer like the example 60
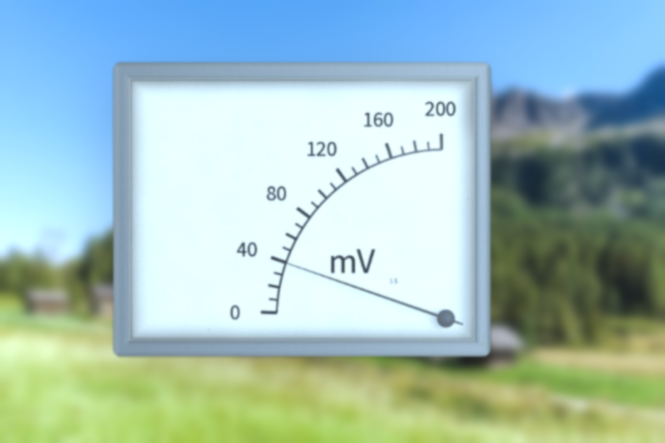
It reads 40
